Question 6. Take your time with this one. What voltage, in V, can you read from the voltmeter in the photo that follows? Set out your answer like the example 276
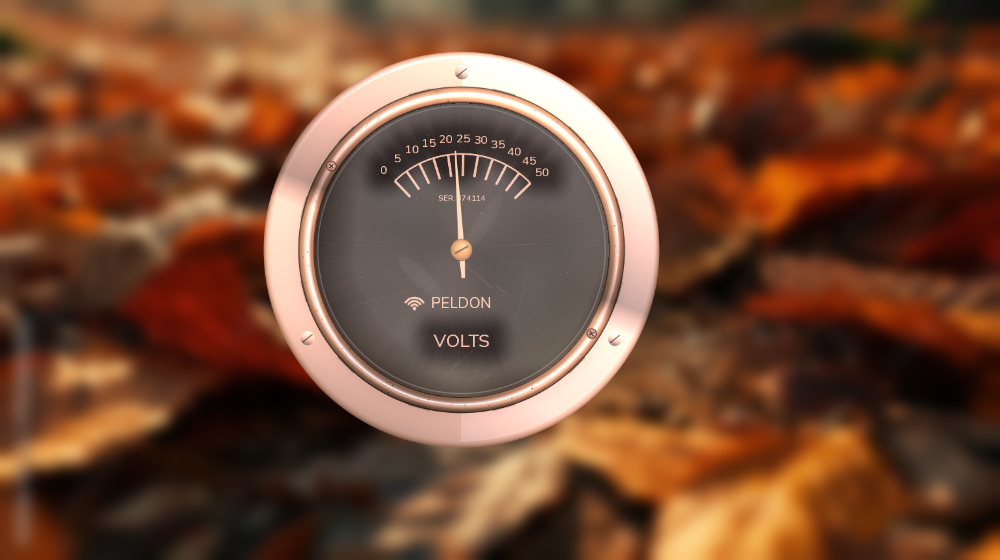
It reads 22.5
